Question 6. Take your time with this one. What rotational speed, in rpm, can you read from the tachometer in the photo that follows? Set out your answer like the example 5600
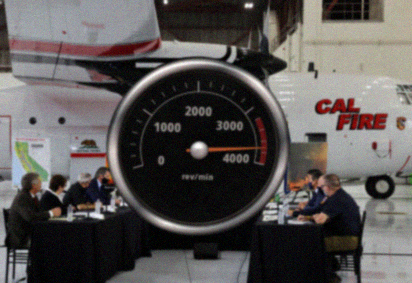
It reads 3700
